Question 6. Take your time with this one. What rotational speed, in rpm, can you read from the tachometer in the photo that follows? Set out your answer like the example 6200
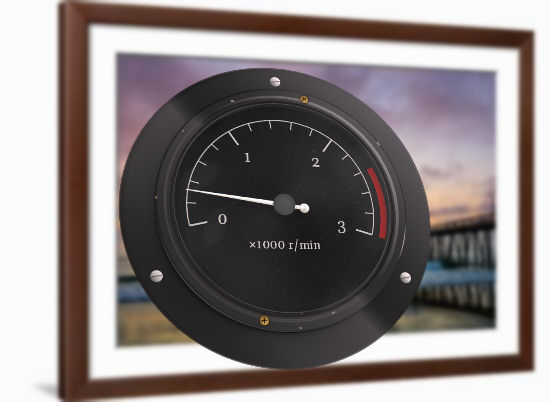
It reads 300
